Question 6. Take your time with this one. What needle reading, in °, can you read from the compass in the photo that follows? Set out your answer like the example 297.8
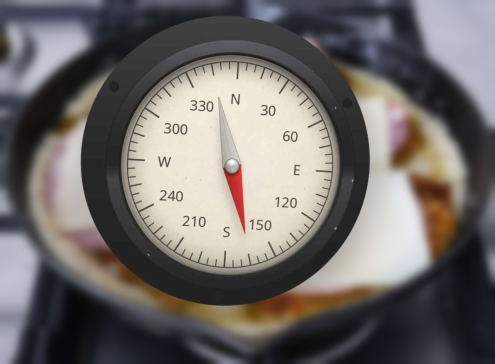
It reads 165
